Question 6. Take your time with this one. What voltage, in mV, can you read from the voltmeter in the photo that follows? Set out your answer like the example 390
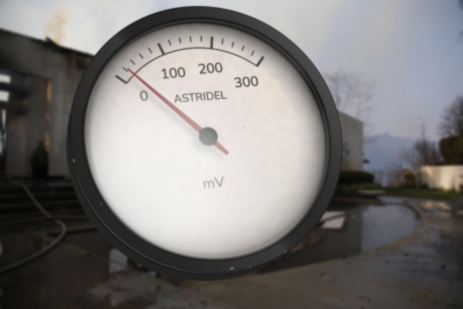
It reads 20
